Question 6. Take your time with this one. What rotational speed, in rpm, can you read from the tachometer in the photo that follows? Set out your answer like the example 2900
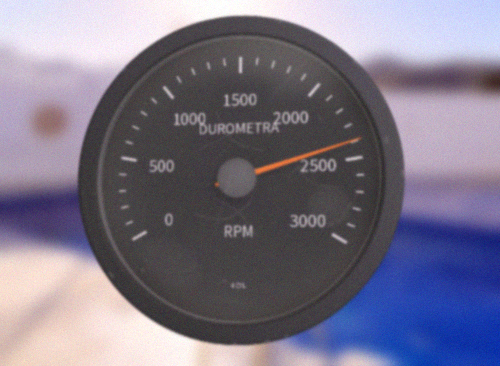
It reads 2400
